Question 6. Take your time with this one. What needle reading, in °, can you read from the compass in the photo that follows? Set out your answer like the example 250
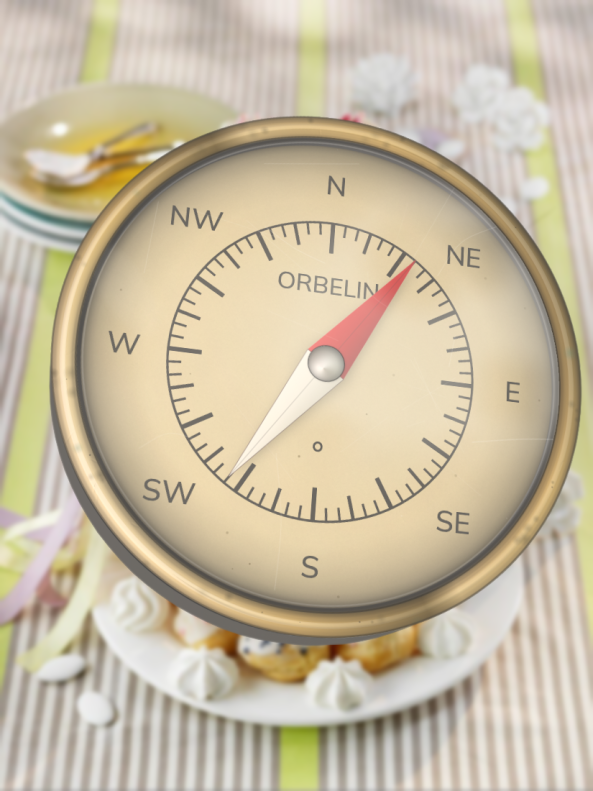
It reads 35
